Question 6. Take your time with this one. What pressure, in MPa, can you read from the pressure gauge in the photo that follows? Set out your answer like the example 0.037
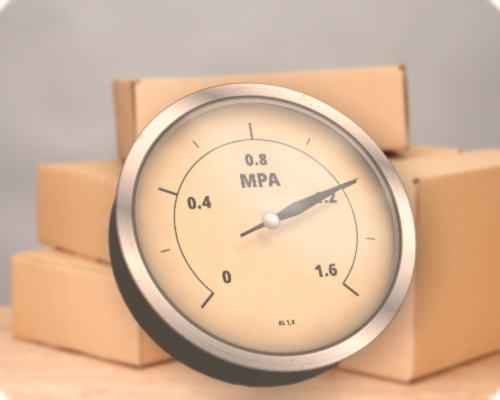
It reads 1.2
